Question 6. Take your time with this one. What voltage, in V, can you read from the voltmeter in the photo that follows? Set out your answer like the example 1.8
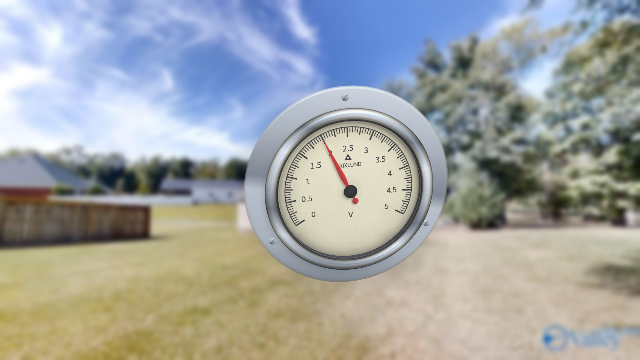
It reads 2
